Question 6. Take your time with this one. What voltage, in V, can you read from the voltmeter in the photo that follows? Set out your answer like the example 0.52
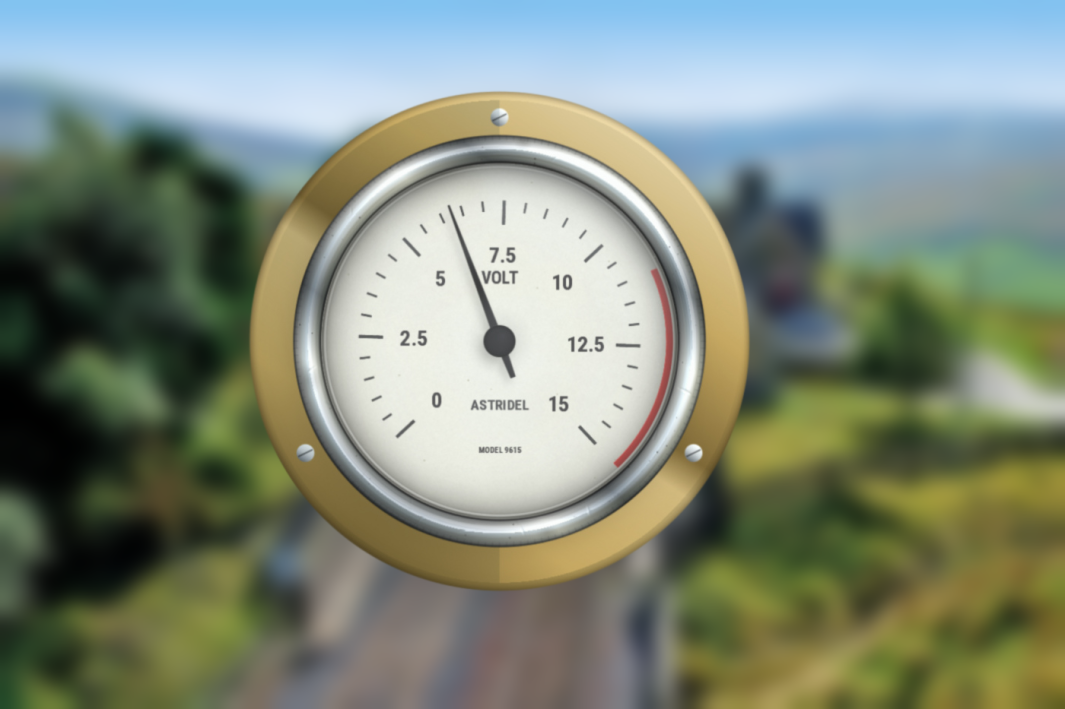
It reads 6.25
